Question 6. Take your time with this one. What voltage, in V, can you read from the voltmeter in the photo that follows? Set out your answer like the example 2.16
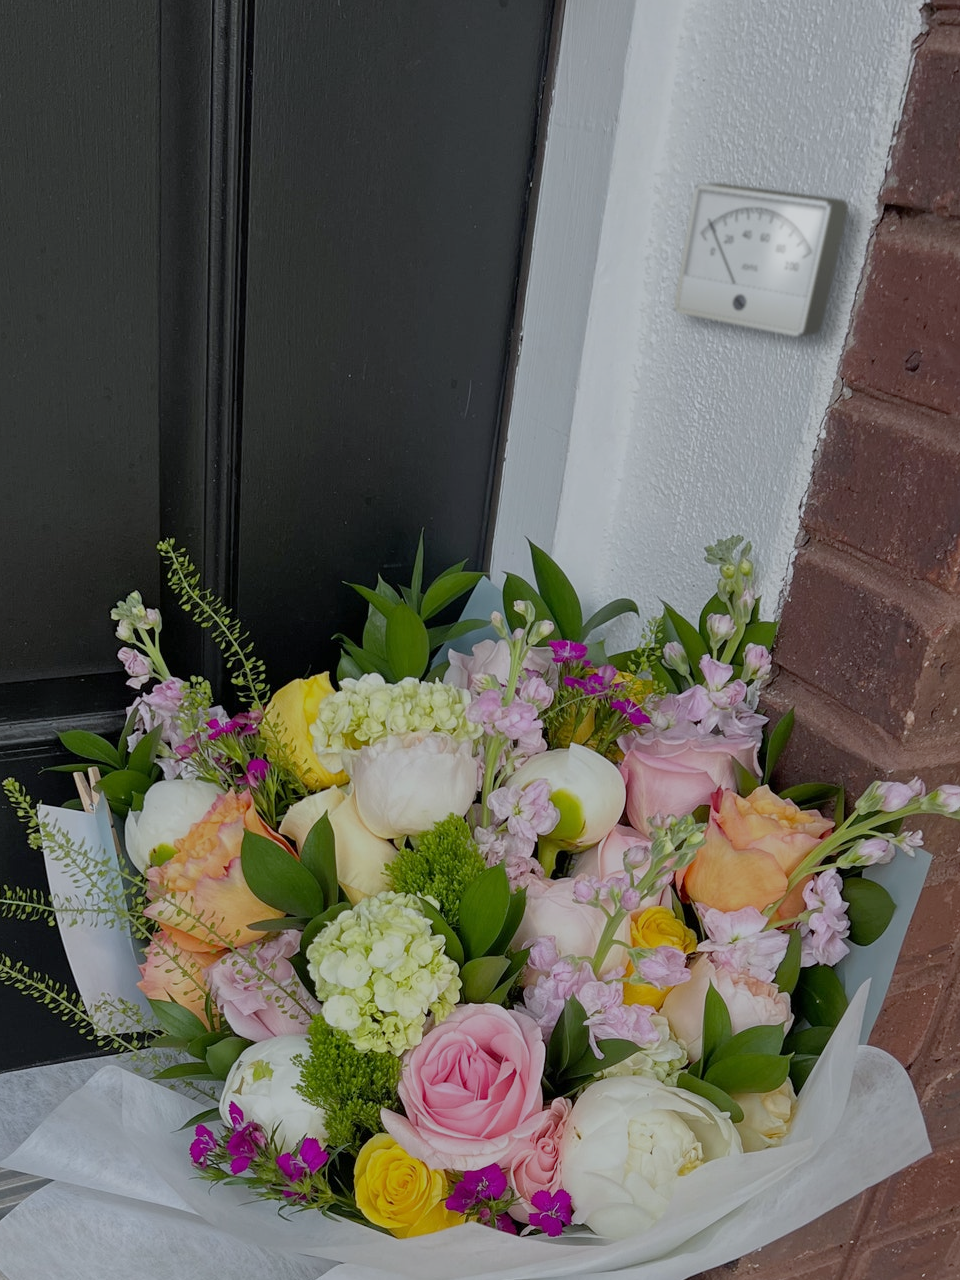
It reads 10
